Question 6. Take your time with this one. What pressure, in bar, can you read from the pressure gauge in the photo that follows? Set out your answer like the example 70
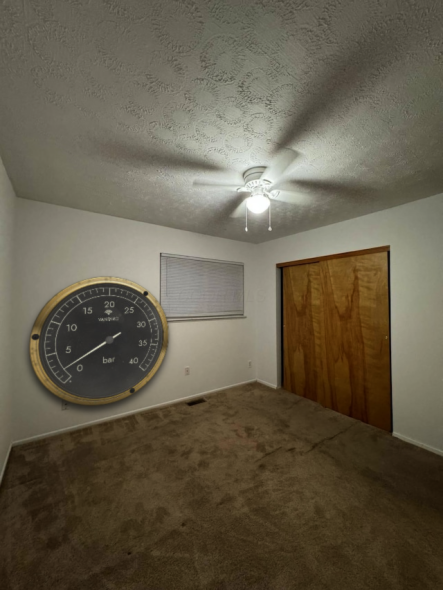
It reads 2
